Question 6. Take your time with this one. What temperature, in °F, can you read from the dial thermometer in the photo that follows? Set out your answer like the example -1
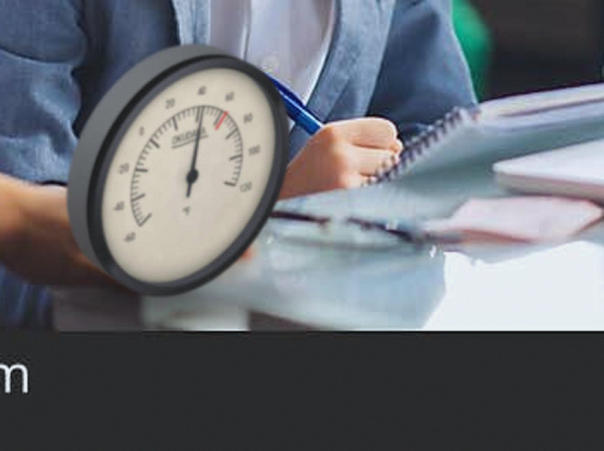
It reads 40
